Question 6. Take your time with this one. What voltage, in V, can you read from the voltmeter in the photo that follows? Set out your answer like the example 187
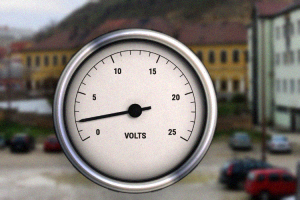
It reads 2
